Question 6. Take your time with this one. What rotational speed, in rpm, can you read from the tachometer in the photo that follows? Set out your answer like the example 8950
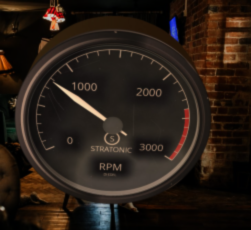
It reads 800
